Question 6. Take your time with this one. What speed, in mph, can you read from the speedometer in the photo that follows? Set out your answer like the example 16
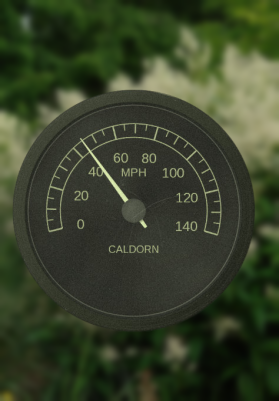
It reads 45
